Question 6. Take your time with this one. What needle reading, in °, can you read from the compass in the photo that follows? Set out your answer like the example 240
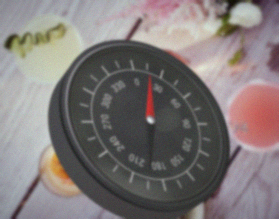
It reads 15
